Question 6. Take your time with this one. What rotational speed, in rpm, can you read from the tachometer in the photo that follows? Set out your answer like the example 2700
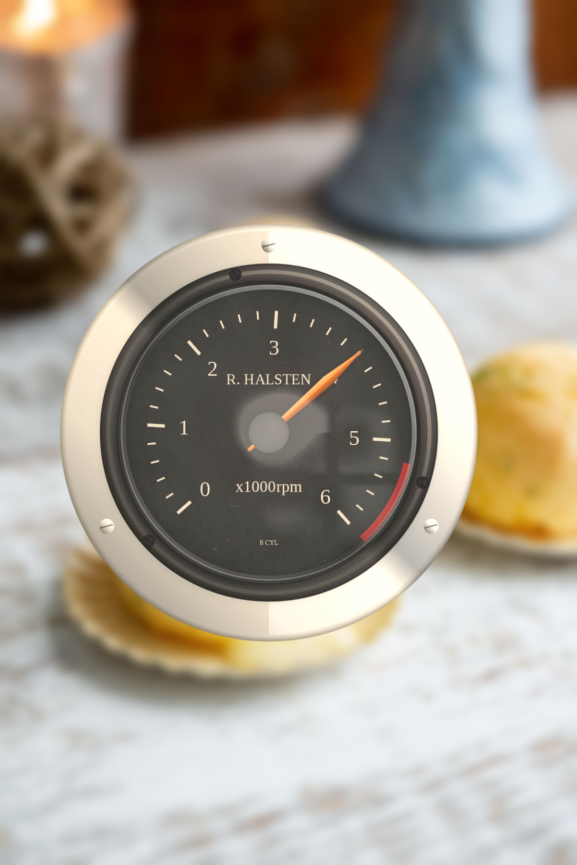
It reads 4000
